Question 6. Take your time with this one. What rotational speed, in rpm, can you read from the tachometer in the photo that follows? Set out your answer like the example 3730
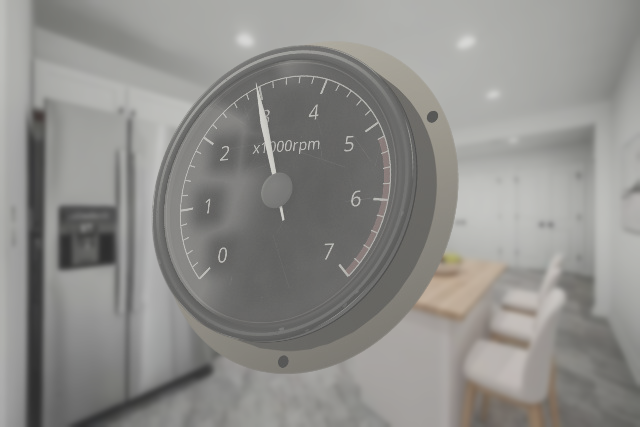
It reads 3000
